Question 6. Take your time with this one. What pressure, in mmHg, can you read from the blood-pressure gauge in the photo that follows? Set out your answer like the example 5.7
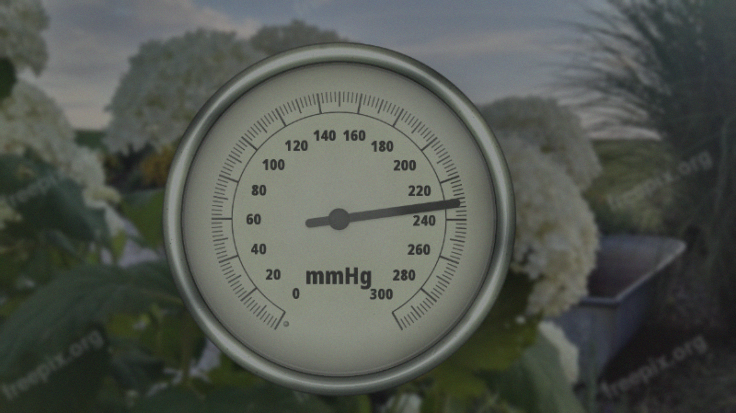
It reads 232
